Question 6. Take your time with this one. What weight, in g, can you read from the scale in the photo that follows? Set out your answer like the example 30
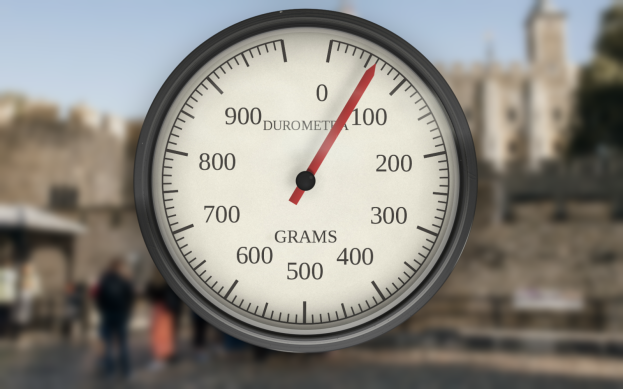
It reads 60
